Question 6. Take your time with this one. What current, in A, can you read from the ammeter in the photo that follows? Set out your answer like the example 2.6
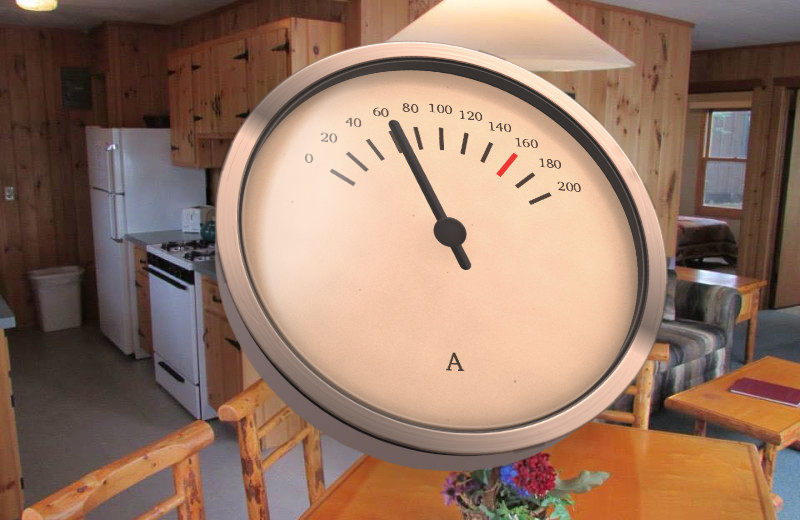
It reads 60
